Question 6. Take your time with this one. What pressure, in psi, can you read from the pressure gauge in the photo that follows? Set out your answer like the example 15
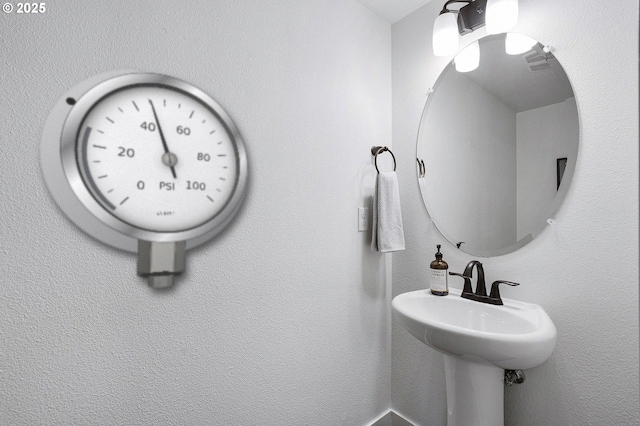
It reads 45
